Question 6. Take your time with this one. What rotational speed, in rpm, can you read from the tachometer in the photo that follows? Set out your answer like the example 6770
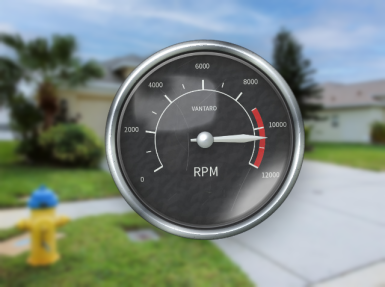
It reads 10500
